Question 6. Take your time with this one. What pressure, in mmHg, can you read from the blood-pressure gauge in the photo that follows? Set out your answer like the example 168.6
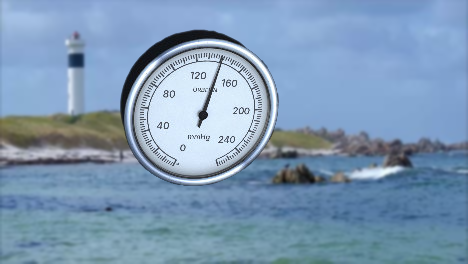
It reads 140
